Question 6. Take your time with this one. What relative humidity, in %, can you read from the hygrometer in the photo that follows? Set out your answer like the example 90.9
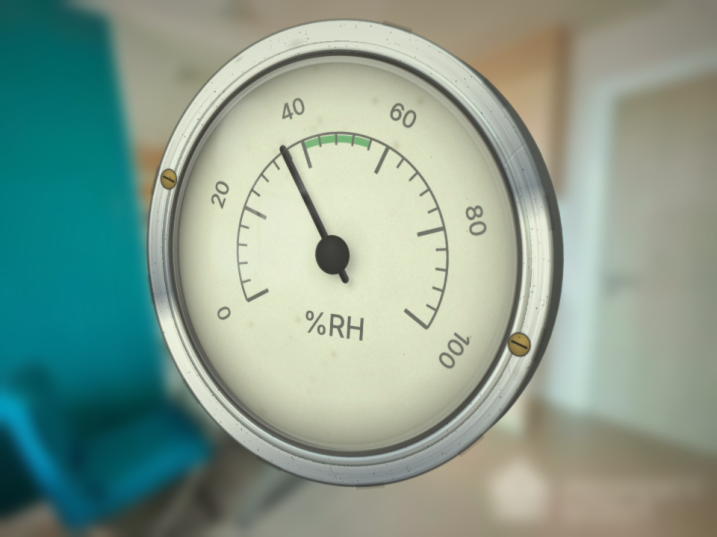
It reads 36
